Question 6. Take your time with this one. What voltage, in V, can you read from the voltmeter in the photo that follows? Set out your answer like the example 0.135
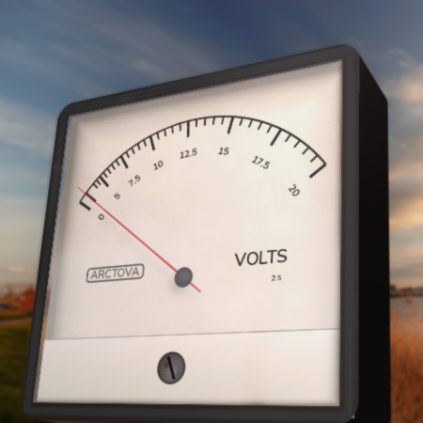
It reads 2.5
